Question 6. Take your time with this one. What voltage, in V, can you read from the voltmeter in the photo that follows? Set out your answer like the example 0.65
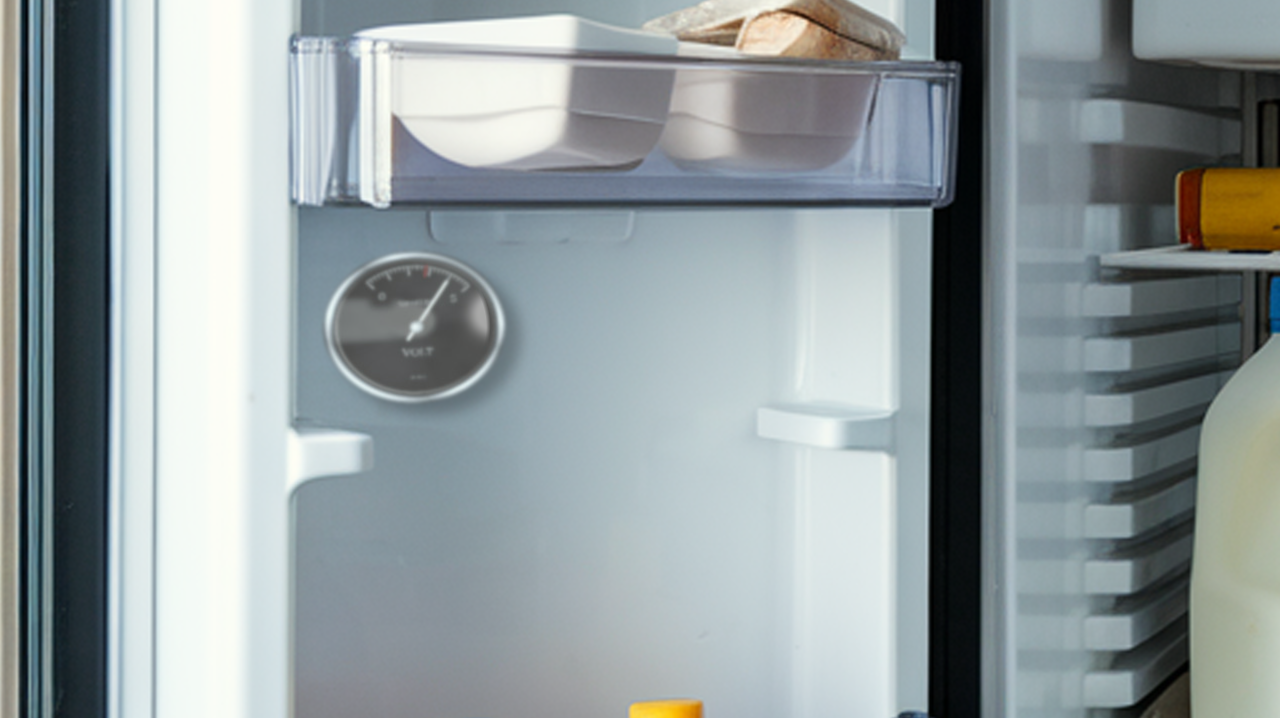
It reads 4
